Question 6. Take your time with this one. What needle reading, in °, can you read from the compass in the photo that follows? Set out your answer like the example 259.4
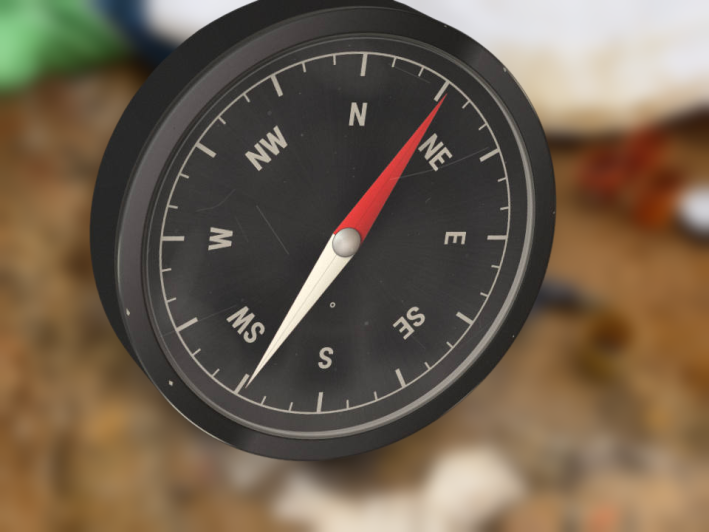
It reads 30
